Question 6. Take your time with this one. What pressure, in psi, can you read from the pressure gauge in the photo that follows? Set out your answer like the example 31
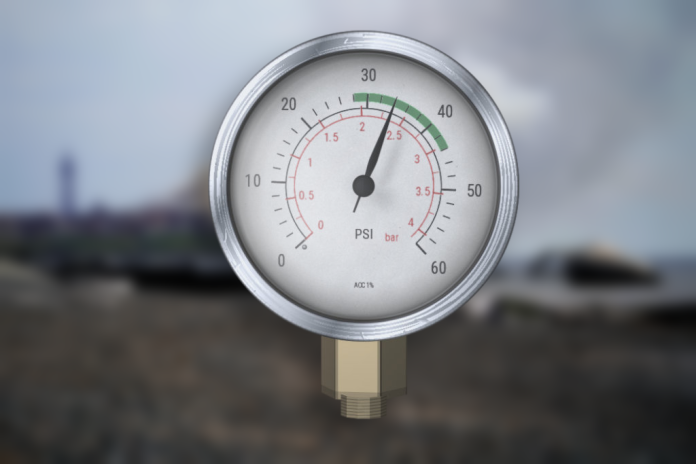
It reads 34
